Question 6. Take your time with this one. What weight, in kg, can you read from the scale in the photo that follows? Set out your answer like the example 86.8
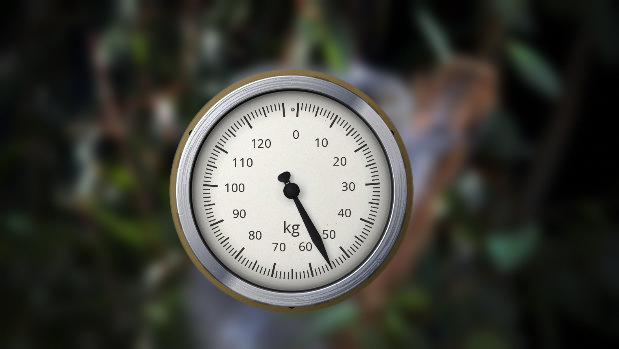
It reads 55
